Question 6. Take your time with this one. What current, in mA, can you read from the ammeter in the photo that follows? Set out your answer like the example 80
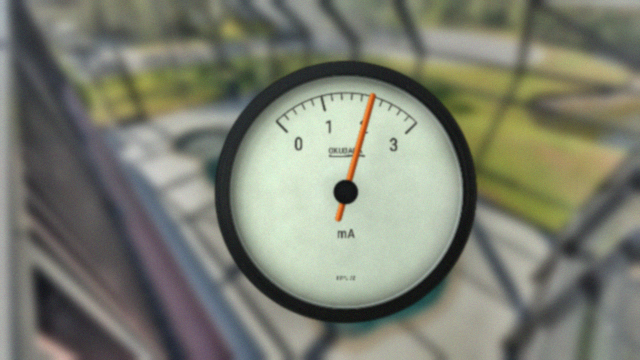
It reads 2
